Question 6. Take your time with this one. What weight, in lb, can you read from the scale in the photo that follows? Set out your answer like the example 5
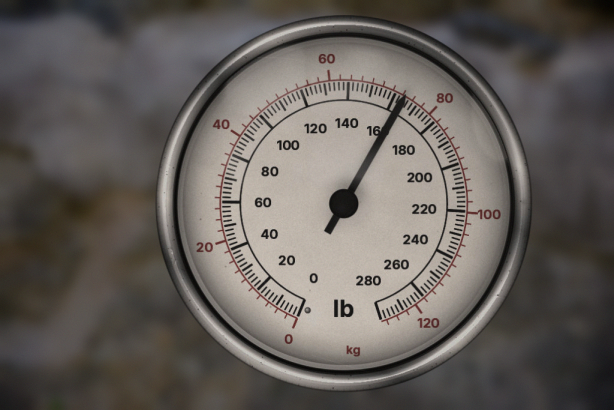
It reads 164
